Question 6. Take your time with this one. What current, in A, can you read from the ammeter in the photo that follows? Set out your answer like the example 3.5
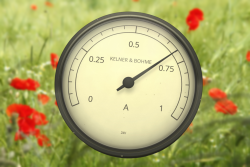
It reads 0.7
